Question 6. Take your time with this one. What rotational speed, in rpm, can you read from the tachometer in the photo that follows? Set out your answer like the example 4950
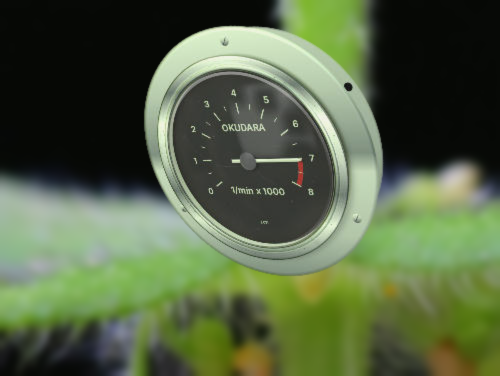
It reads 7000
